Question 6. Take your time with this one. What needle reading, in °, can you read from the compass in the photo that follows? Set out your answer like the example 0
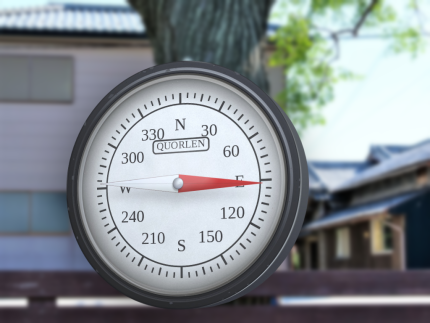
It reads 92.5
